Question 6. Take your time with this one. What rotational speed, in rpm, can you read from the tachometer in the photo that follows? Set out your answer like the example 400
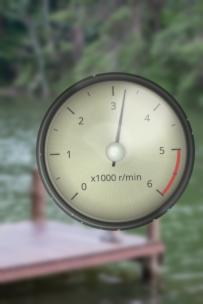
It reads 3250
